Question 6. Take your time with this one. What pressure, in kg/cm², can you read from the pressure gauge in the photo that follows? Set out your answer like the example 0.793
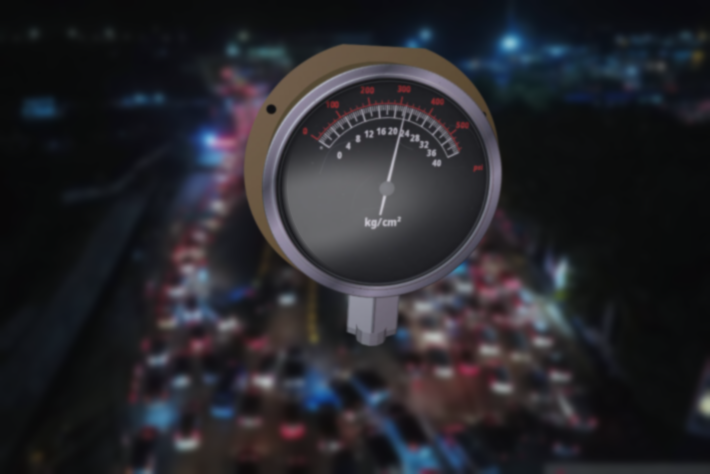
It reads 22
